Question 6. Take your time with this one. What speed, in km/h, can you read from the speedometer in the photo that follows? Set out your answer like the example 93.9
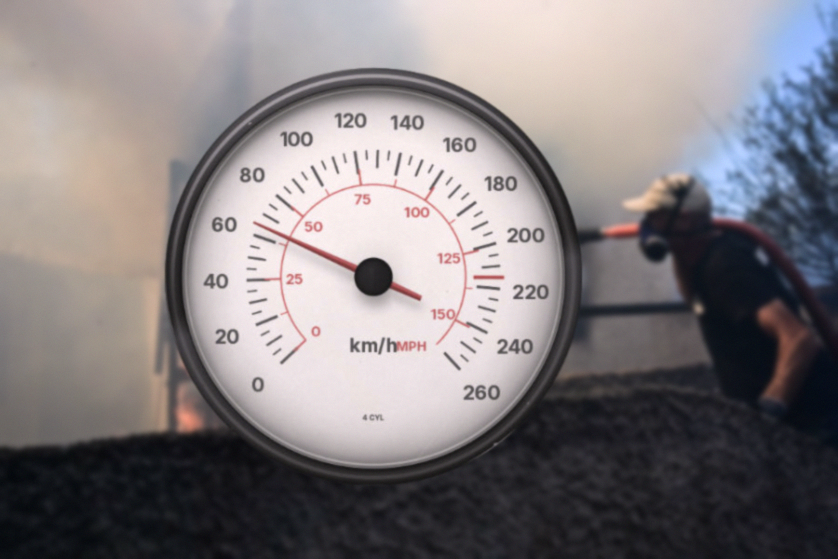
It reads 65
